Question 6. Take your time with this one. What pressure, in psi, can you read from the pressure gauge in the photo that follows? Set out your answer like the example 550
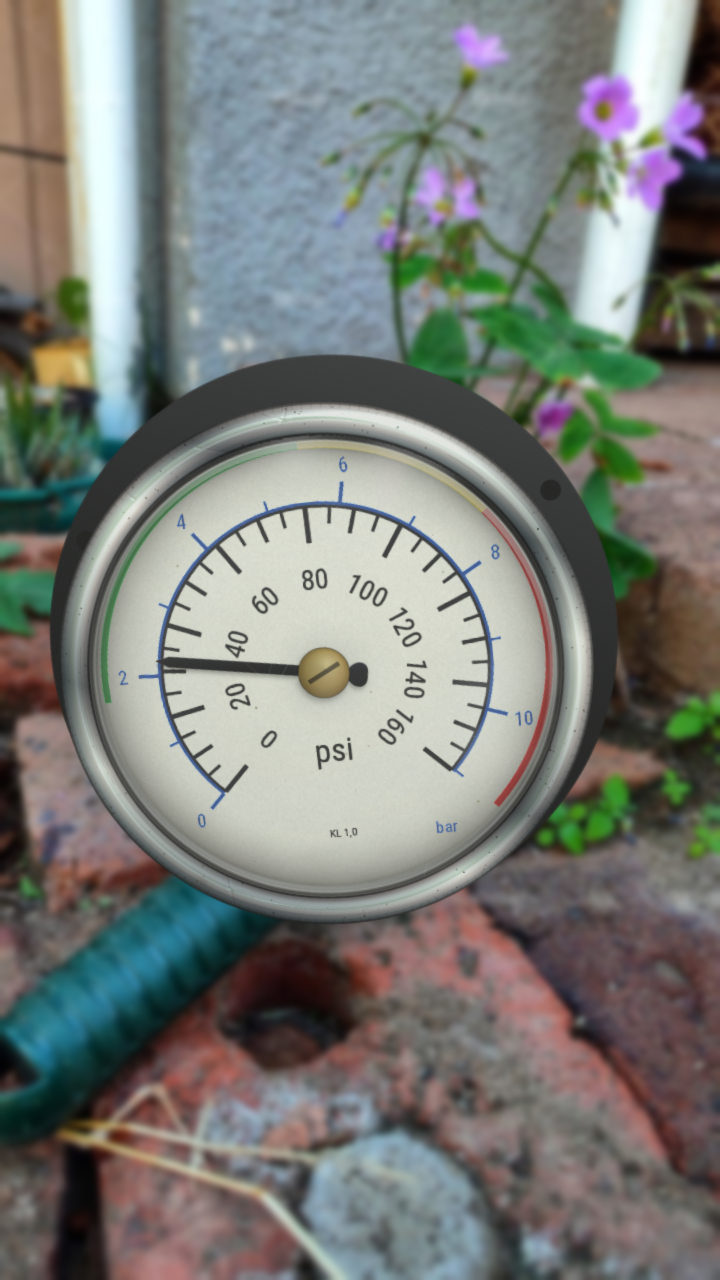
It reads 32.5
